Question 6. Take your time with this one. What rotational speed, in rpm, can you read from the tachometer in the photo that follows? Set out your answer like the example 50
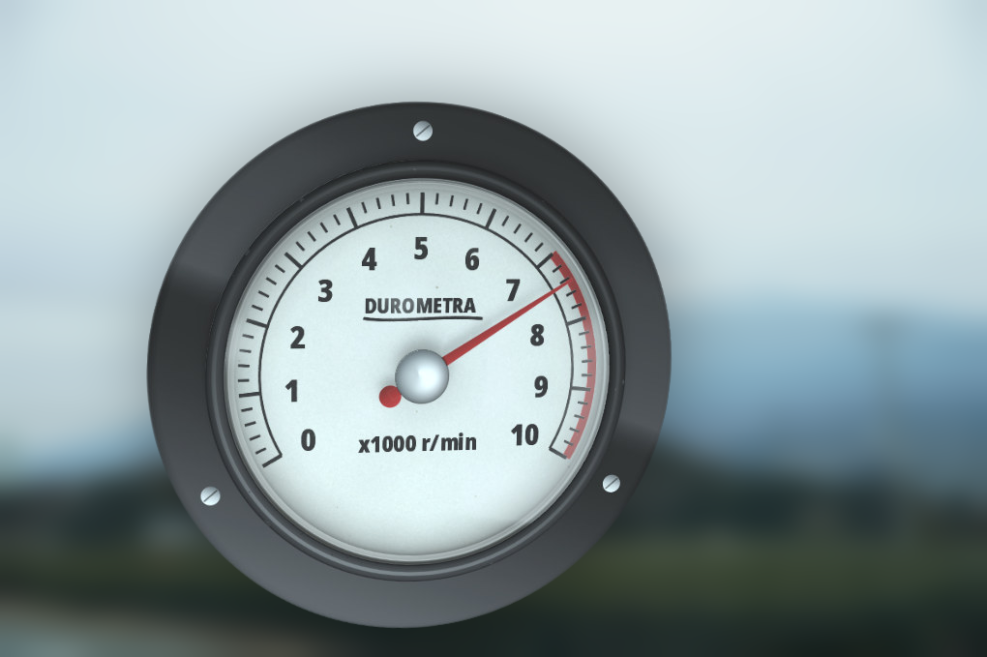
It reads 7400
